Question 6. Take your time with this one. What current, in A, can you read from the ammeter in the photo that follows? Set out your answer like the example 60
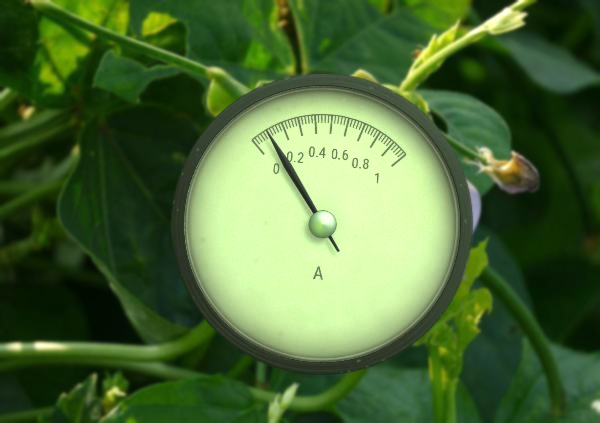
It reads 0.1
